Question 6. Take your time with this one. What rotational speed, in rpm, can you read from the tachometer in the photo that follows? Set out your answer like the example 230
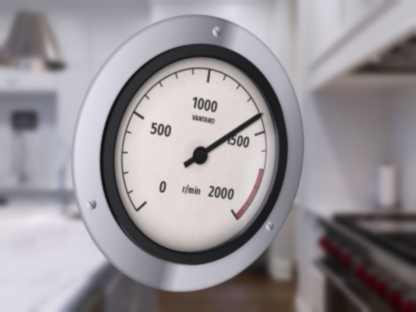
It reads 1400
